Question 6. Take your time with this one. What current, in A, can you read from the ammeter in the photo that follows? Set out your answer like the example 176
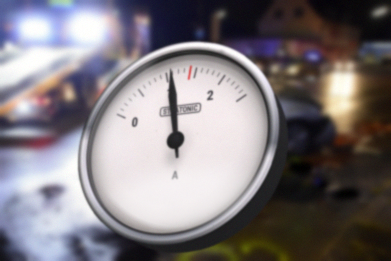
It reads 1.1
